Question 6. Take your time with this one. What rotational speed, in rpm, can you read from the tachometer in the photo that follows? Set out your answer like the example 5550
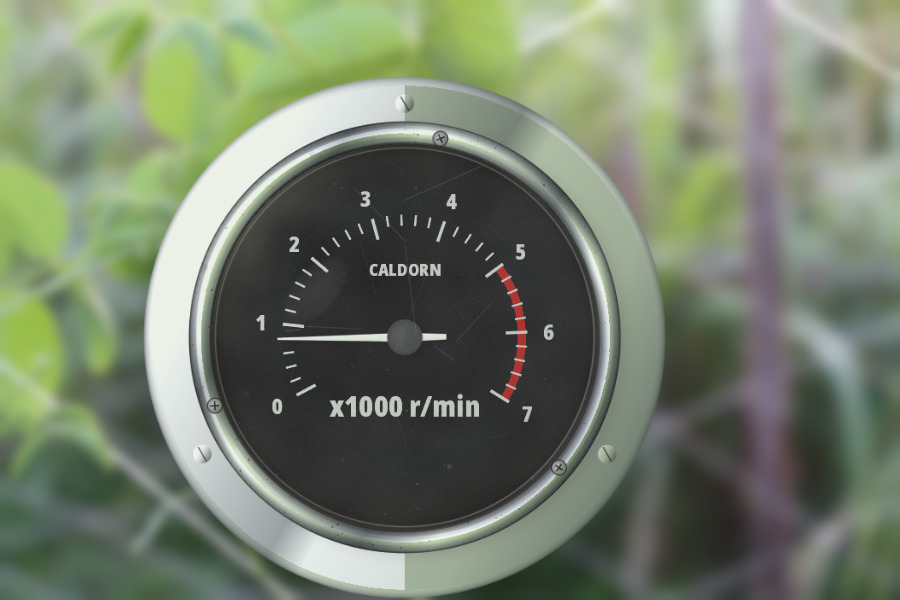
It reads 800
